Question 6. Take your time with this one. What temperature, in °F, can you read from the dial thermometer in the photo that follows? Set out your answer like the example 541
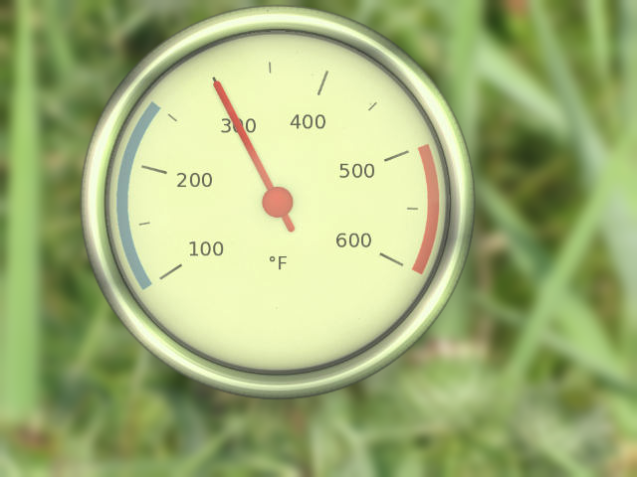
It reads 300
